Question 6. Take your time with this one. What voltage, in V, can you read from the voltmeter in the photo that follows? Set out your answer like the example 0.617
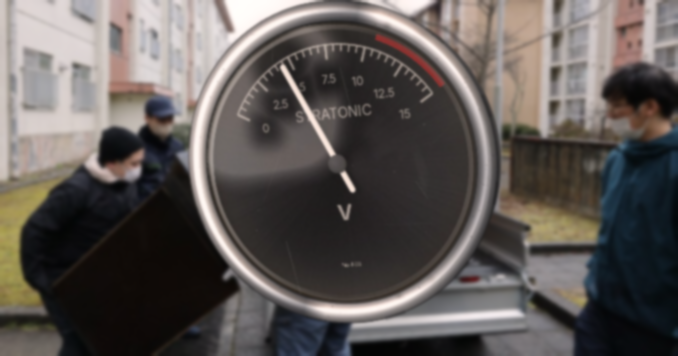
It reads 4.5
